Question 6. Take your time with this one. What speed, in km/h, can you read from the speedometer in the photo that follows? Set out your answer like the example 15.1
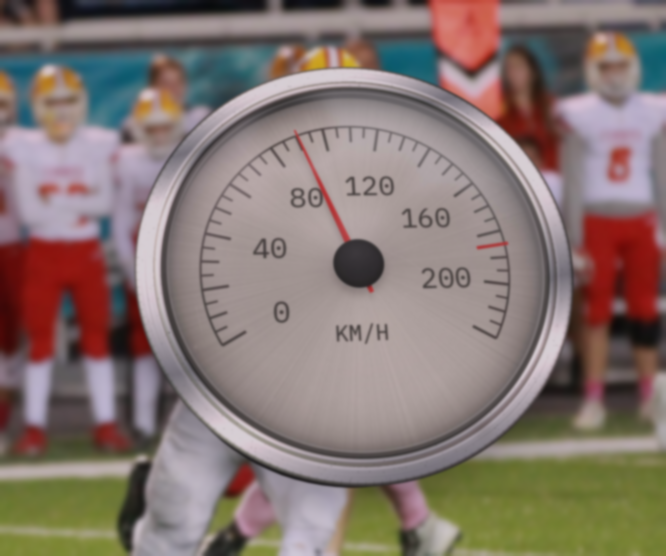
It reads 90
